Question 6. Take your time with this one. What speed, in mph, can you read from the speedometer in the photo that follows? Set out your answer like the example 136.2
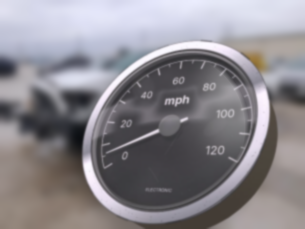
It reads 5
